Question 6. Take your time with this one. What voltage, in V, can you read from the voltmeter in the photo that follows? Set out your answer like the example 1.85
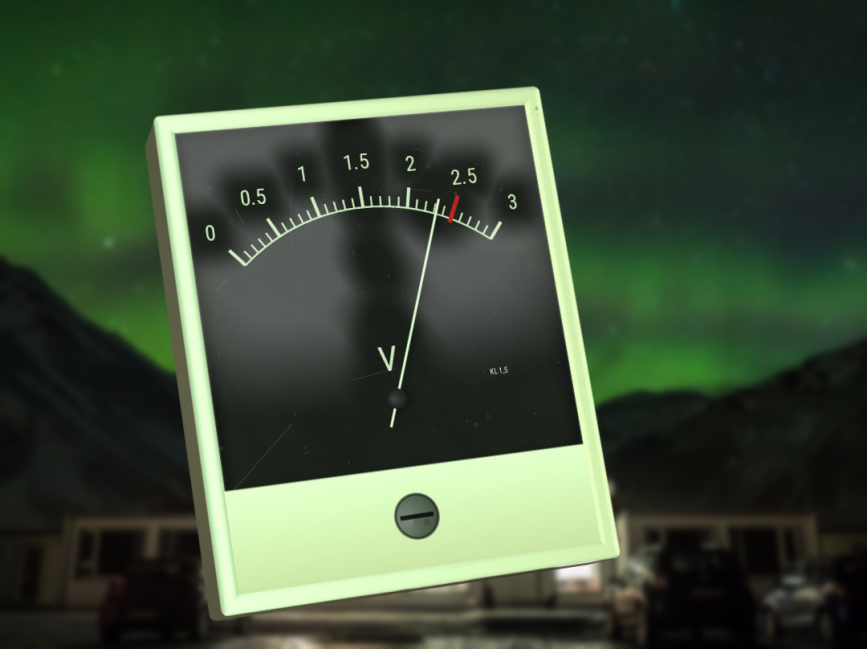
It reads 2.3
